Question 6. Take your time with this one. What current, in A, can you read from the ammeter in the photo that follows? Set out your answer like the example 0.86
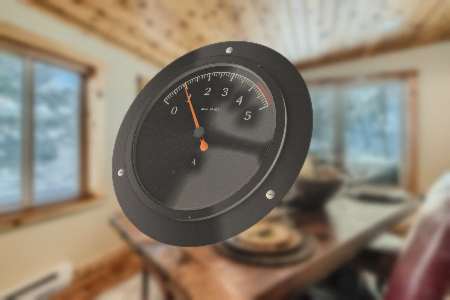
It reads 1
